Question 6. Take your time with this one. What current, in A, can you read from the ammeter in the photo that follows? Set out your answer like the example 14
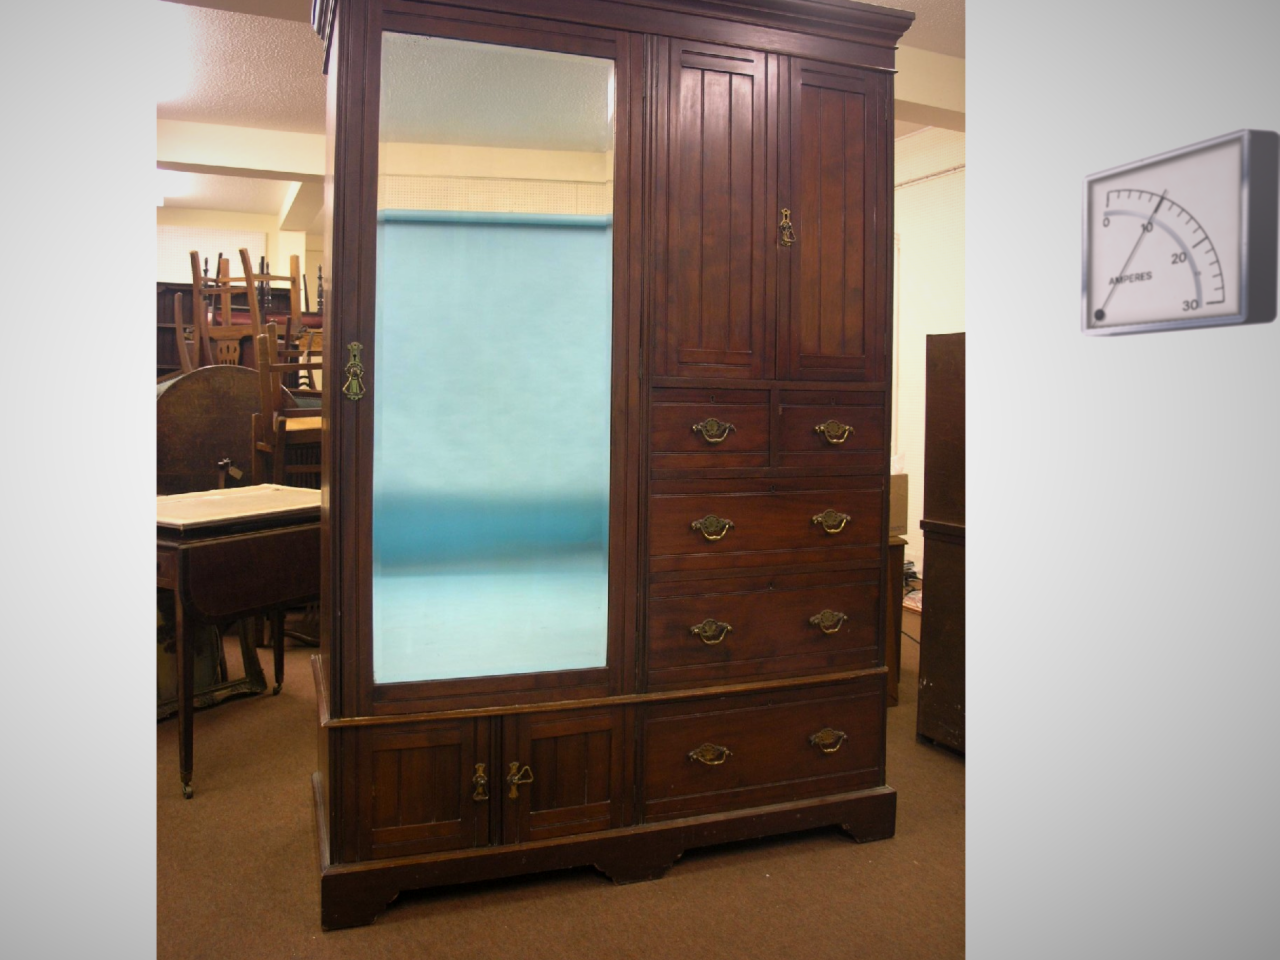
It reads 10
